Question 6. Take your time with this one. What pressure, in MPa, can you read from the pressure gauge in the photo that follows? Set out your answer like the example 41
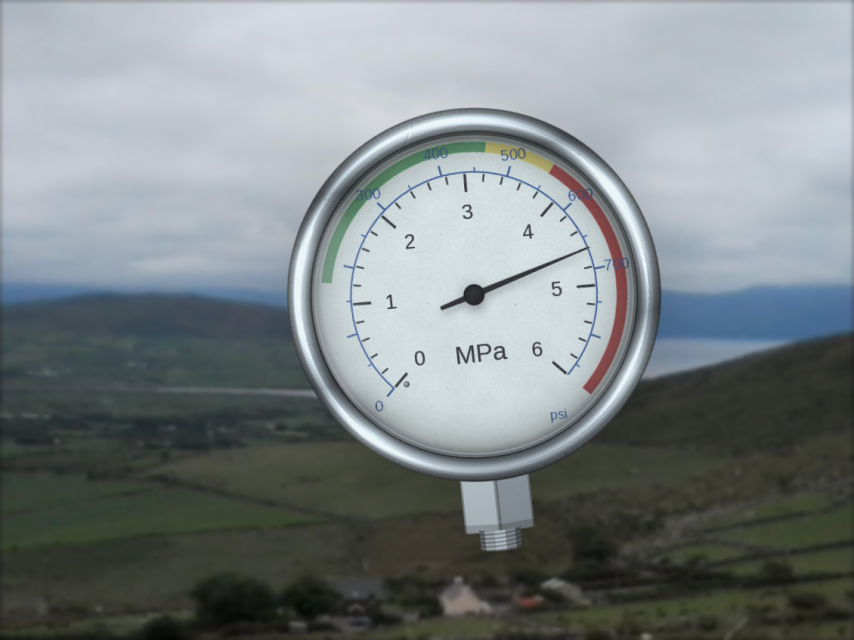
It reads 4.6
